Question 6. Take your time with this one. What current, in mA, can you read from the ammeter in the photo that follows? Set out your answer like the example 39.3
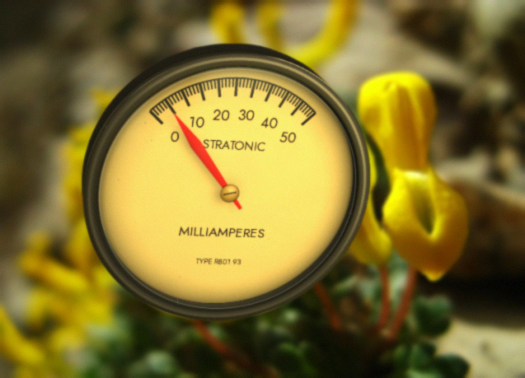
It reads 5
